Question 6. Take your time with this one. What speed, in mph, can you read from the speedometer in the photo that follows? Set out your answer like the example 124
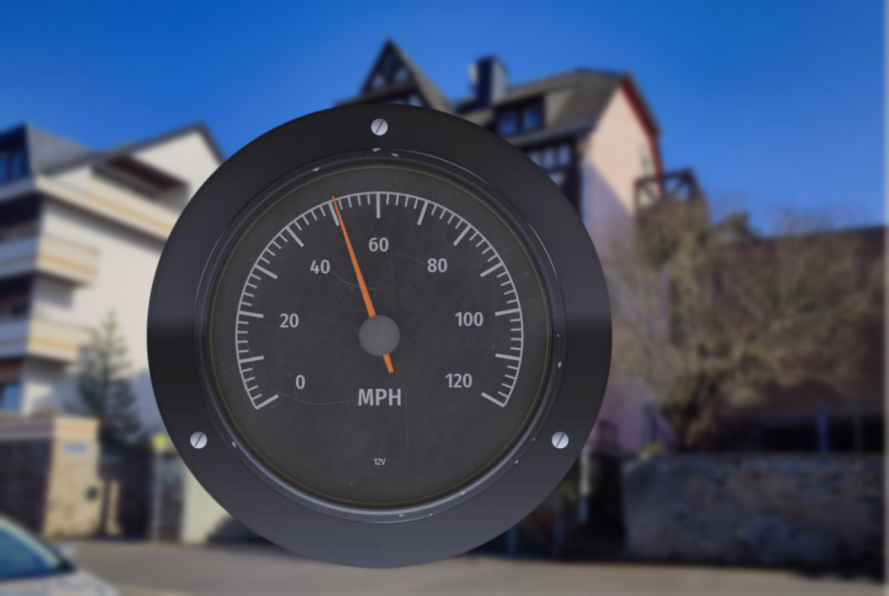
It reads 51
